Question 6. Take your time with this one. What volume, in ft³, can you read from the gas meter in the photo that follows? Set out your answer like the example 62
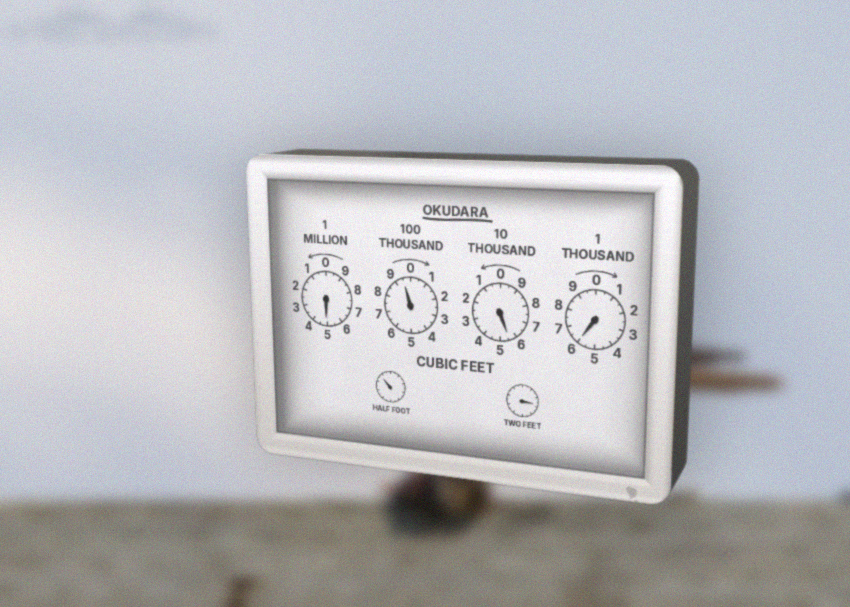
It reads 495600
